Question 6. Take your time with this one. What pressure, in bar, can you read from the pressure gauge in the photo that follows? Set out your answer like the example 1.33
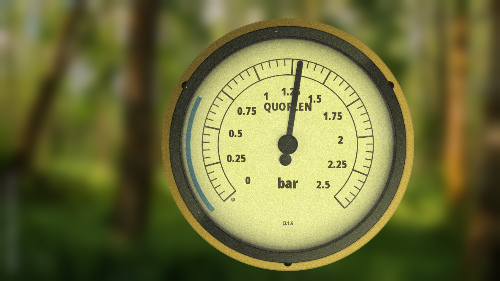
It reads 1.3
